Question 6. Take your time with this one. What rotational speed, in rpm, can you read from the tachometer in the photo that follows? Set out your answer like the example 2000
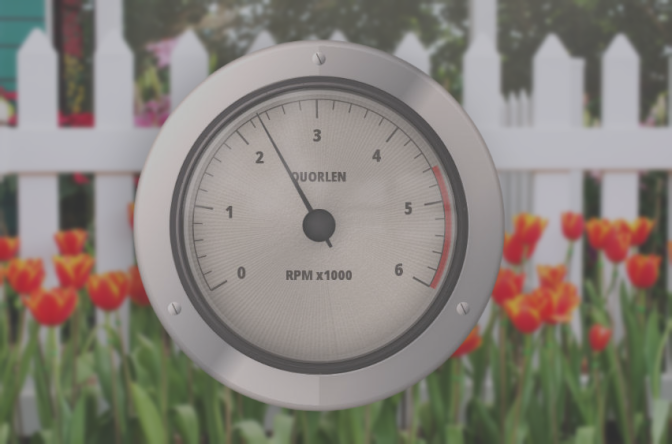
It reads 2300
